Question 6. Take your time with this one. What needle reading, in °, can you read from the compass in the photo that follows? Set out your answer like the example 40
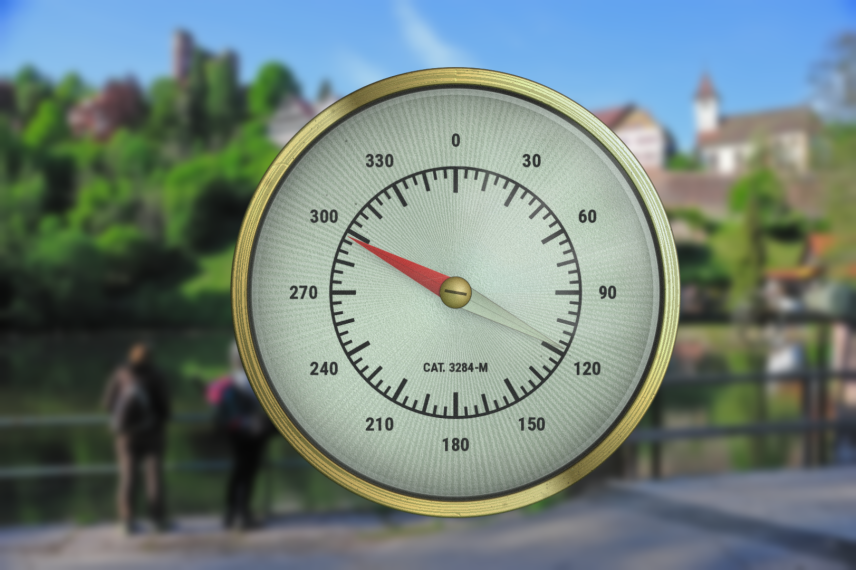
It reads 297.5
